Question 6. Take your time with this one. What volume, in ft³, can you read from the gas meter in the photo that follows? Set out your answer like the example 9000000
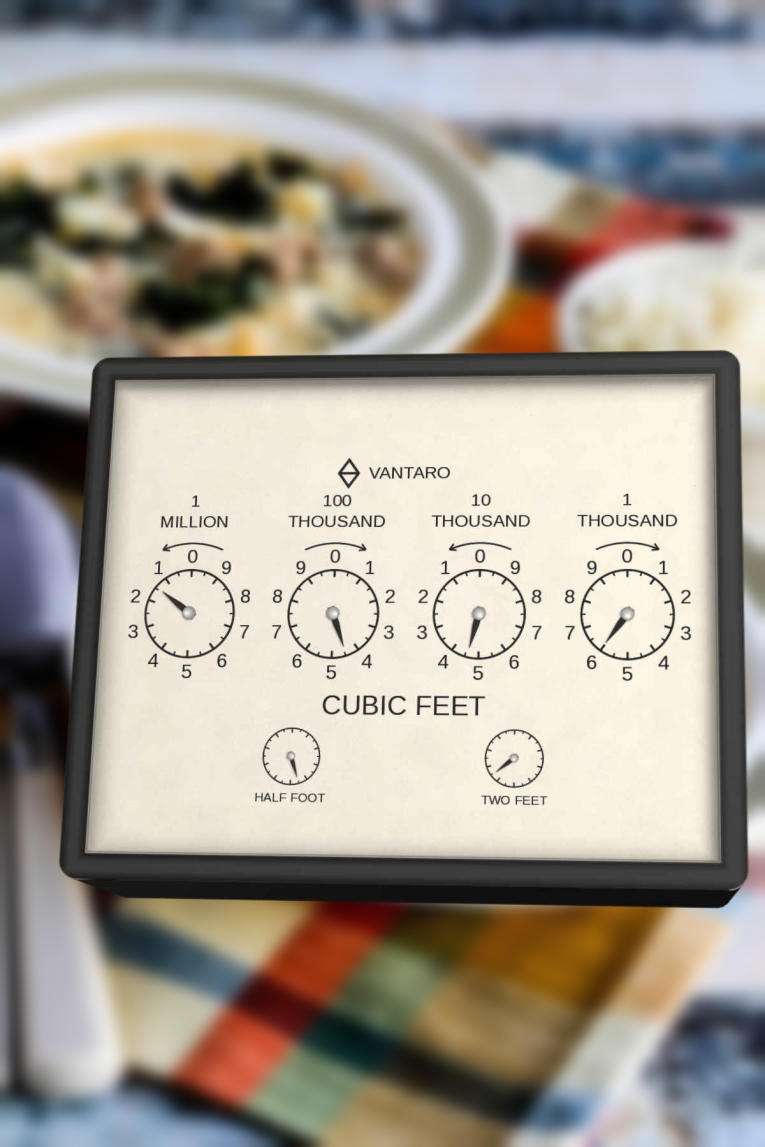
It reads 144600
